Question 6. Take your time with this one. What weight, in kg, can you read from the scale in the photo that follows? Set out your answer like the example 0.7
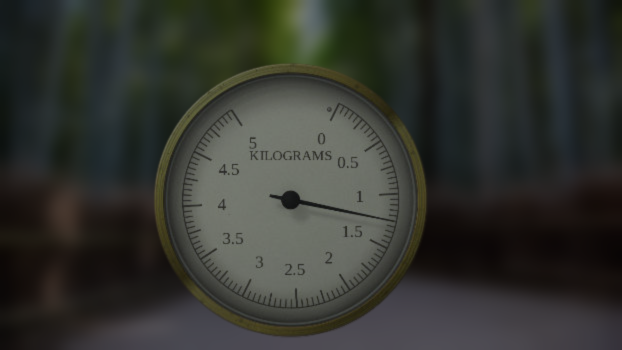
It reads 1.25
